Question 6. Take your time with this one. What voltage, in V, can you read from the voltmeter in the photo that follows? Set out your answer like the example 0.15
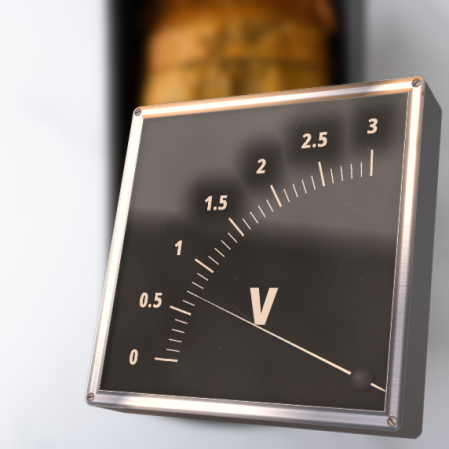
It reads 0.7
